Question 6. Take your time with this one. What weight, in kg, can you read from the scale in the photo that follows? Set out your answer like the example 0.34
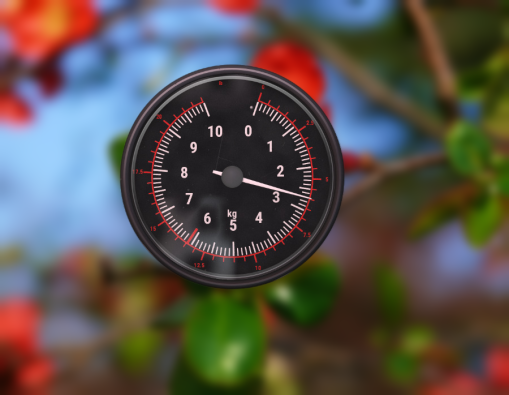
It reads 2.7
